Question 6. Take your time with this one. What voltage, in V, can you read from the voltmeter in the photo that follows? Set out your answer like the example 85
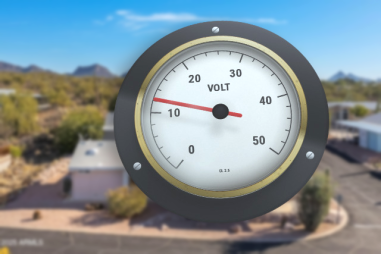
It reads 12
